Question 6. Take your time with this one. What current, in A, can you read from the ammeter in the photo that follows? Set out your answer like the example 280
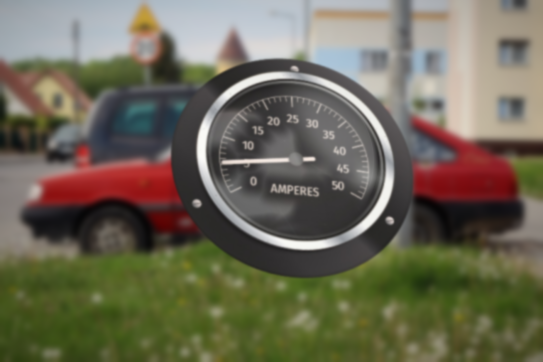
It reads 5
